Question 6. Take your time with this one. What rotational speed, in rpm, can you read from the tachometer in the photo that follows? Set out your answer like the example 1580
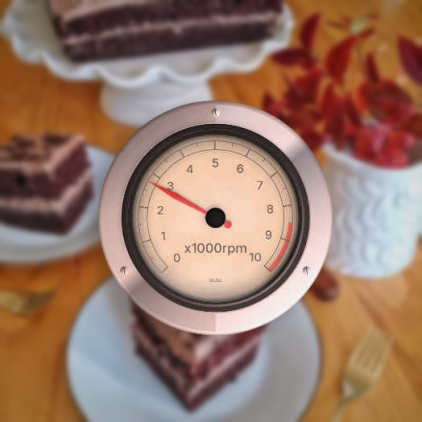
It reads 2750
